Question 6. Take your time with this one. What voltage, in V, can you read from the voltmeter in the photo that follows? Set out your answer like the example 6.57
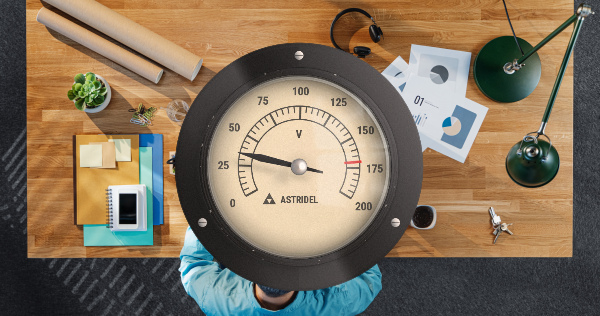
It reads 35
